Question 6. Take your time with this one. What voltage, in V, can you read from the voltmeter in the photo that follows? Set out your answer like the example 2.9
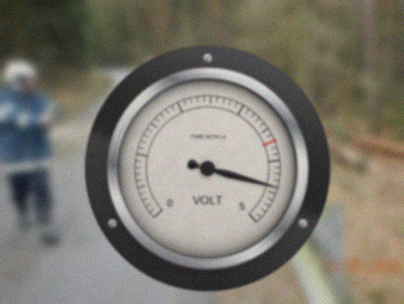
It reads 4.4
